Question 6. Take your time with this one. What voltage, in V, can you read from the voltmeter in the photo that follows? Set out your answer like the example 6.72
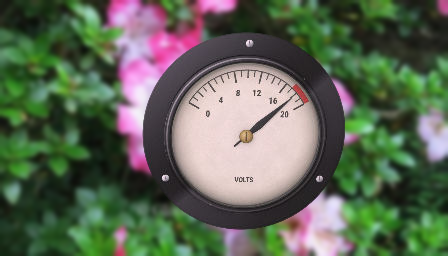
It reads 18
